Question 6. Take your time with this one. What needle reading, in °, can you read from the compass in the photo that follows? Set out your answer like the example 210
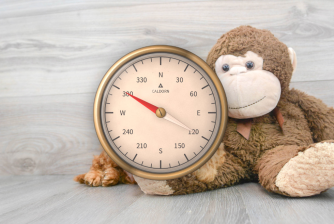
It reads 300
